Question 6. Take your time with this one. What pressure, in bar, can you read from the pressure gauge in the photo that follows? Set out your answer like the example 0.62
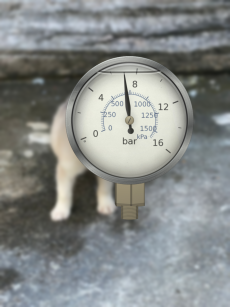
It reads 7
